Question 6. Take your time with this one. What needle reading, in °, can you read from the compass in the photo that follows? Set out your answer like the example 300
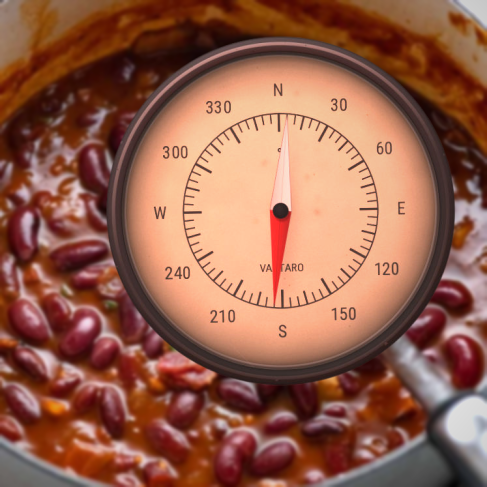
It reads 185
